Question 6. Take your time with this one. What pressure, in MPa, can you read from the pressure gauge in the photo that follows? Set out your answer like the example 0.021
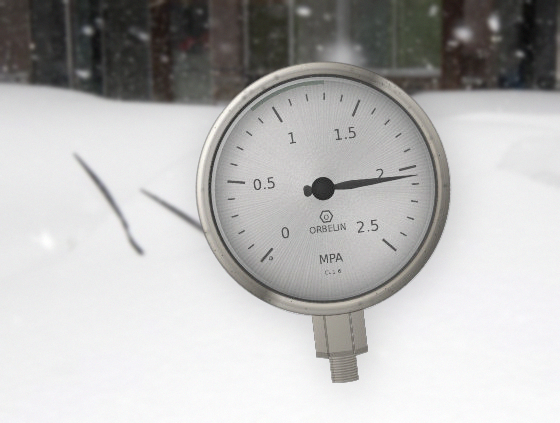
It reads 2.05
